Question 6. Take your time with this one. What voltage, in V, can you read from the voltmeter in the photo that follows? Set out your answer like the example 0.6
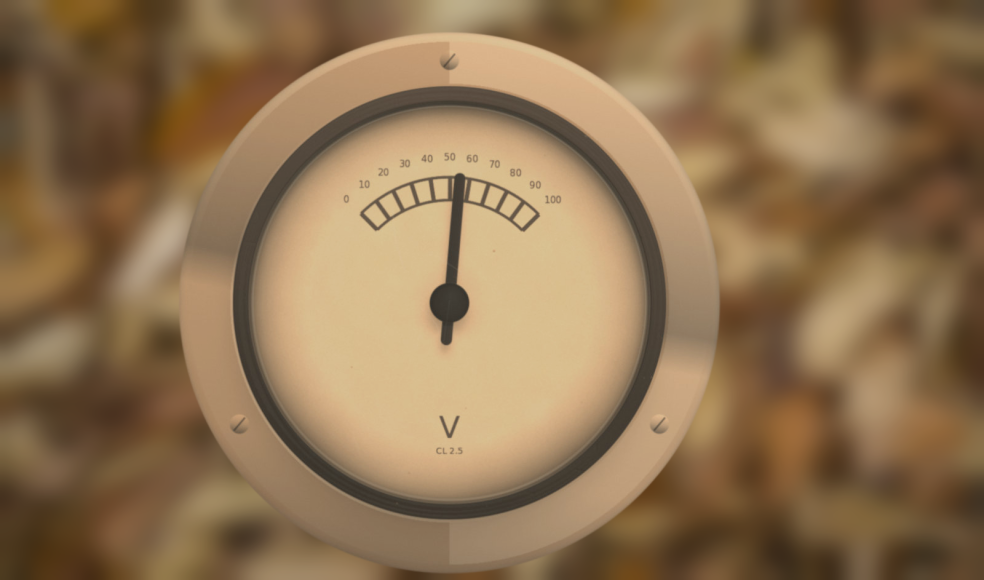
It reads 55
